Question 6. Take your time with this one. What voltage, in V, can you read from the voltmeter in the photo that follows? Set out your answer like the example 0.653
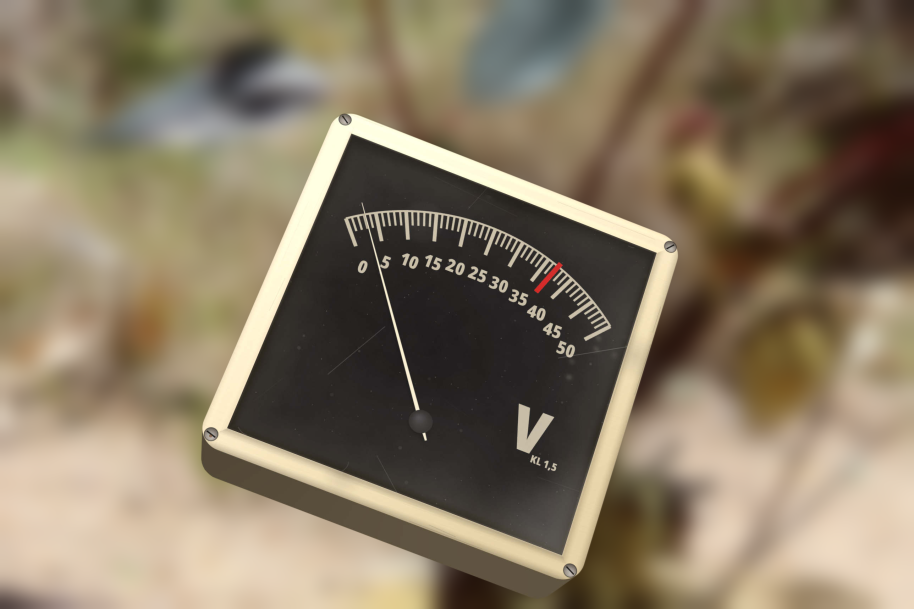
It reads 3
